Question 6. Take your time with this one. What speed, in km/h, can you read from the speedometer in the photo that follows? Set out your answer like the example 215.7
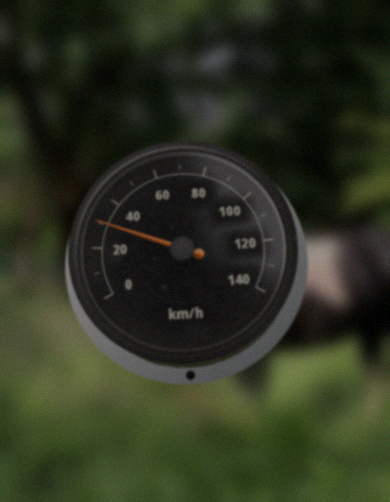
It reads 30
